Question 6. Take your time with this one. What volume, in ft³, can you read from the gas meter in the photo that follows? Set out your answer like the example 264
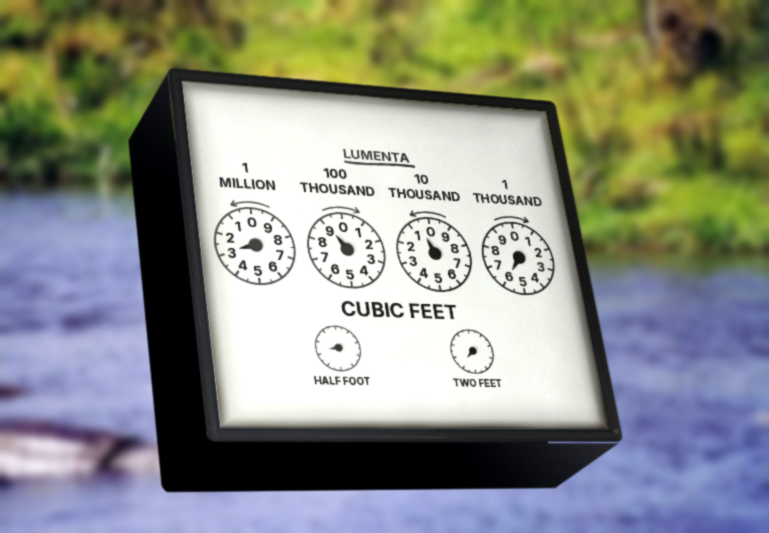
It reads 290600
